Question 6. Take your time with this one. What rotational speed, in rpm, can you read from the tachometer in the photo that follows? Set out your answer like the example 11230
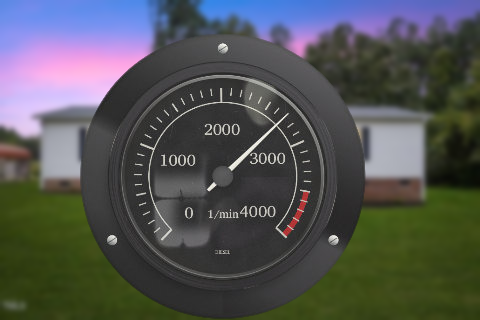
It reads 2700
